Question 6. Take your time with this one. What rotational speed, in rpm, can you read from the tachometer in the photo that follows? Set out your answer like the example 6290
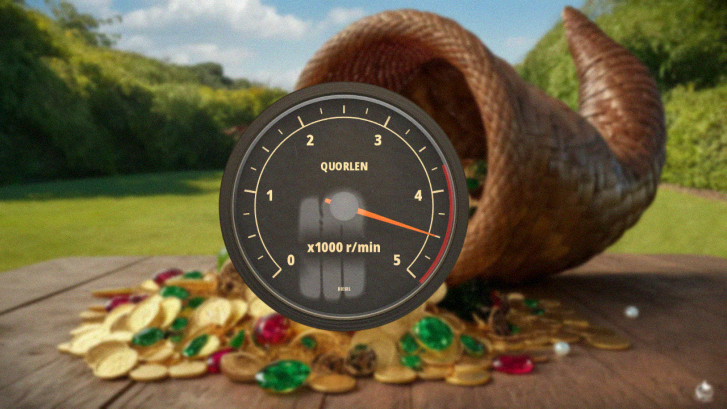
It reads 4500
